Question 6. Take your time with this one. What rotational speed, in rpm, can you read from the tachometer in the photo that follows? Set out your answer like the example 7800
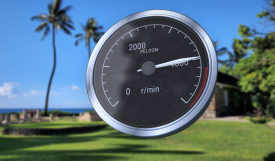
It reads 4000
